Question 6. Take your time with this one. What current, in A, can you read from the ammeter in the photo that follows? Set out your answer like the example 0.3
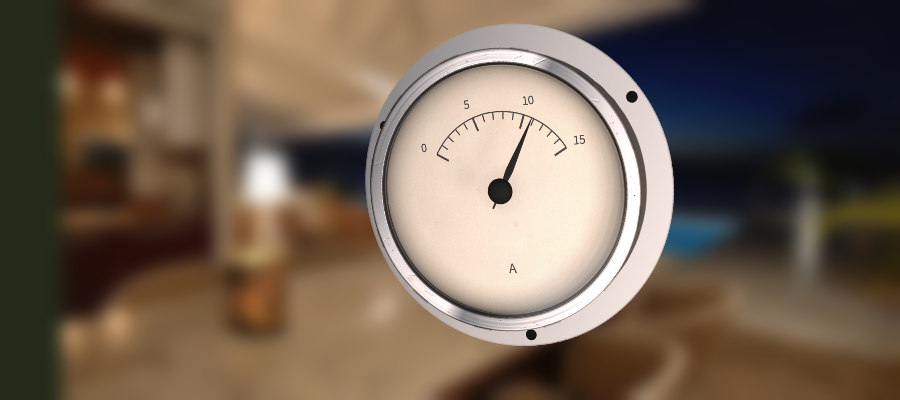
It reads 11
